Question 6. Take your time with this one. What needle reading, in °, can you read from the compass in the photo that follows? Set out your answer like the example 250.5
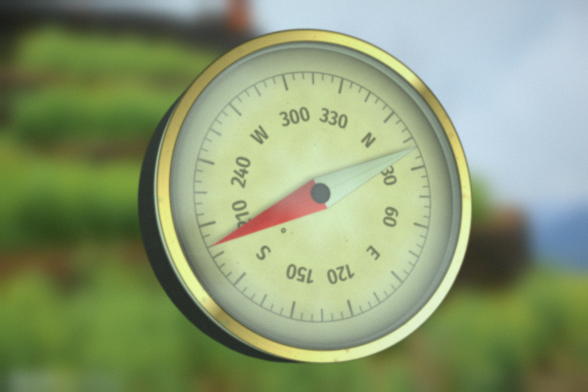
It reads 200
